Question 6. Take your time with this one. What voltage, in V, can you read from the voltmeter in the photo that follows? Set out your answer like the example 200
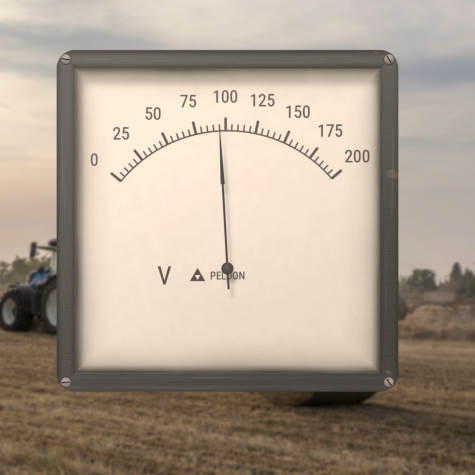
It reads 95
